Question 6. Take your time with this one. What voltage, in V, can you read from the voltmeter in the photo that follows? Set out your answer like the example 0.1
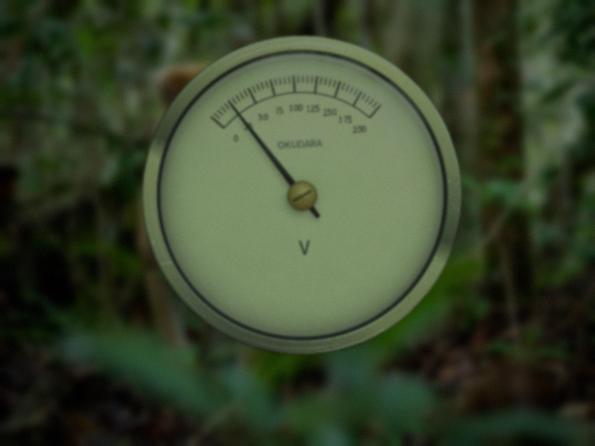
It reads 25
